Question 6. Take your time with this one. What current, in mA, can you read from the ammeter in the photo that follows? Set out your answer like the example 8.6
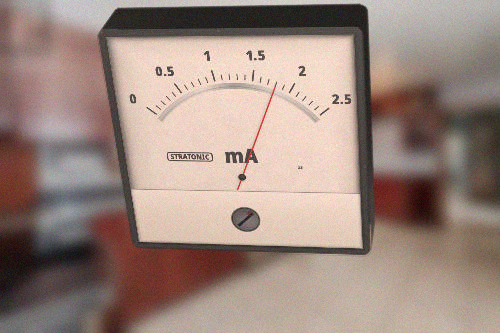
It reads 1.8
